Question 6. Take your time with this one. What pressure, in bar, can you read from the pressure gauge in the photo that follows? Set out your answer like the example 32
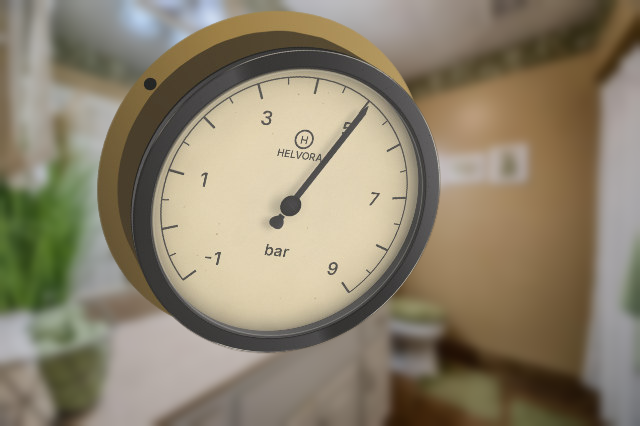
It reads 5
